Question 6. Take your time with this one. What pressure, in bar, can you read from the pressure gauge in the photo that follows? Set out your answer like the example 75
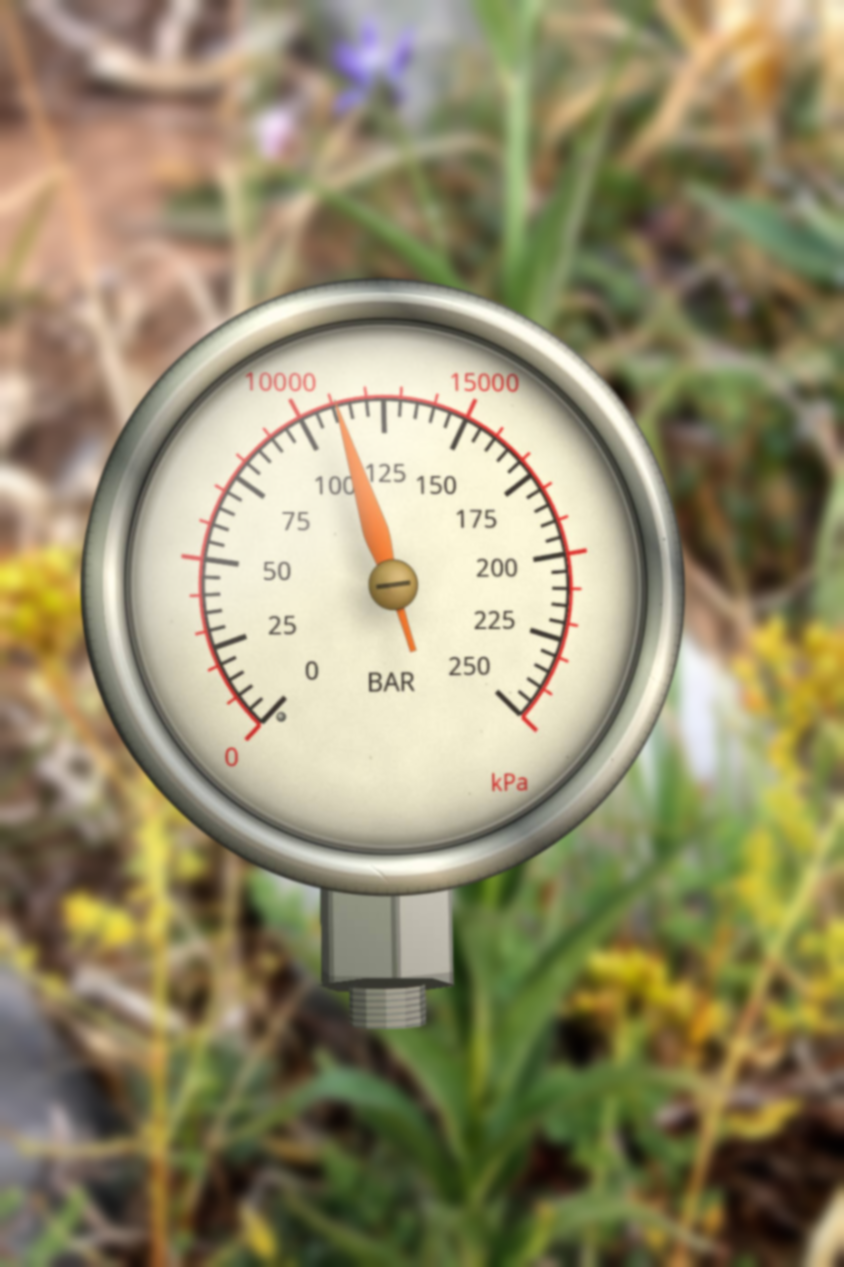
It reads 110
